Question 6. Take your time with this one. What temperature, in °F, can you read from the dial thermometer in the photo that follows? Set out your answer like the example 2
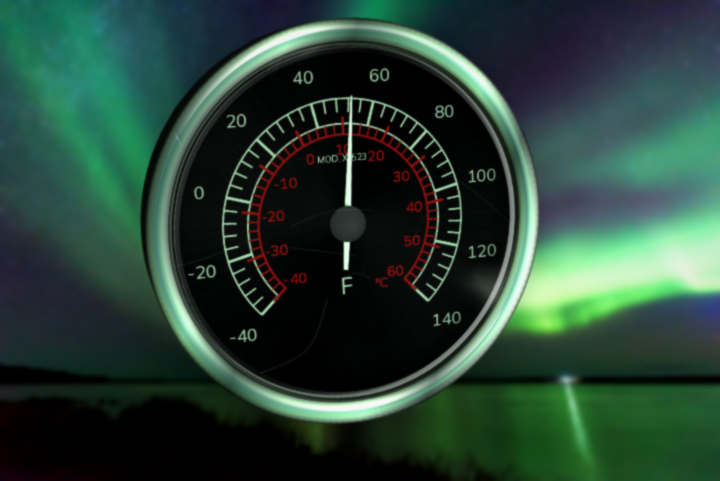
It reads 52
